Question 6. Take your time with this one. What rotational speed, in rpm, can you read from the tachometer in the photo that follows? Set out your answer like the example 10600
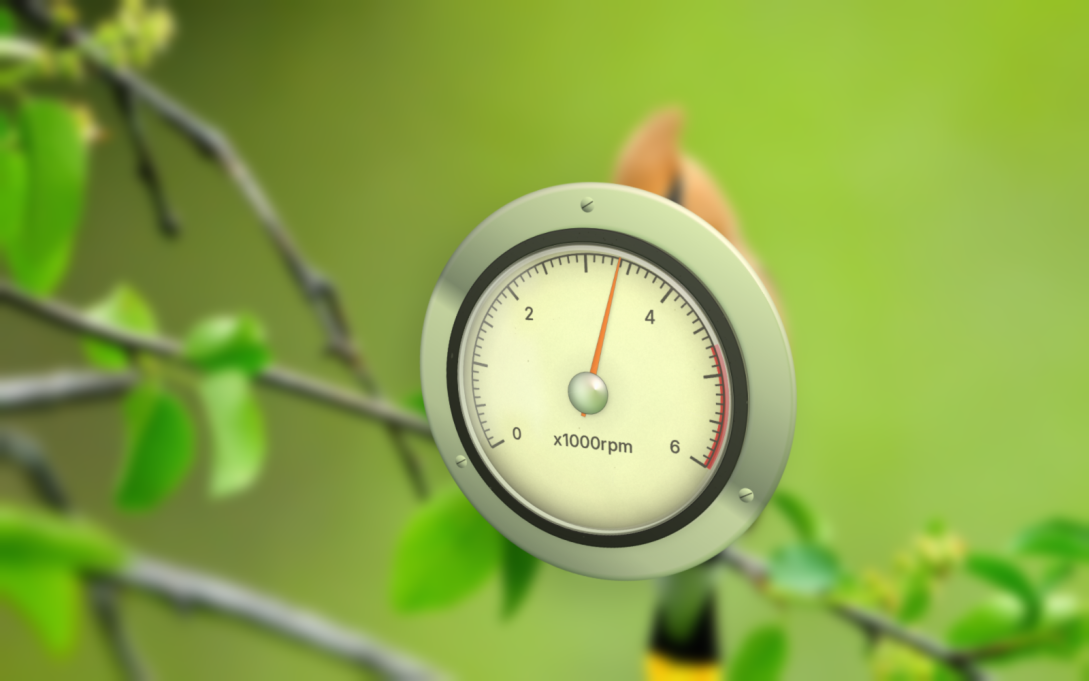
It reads 3400
